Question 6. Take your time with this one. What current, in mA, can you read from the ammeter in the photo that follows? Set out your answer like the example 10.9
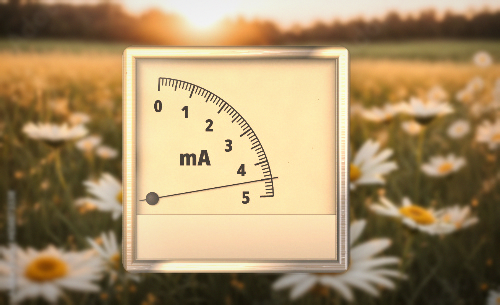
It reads 4.5
